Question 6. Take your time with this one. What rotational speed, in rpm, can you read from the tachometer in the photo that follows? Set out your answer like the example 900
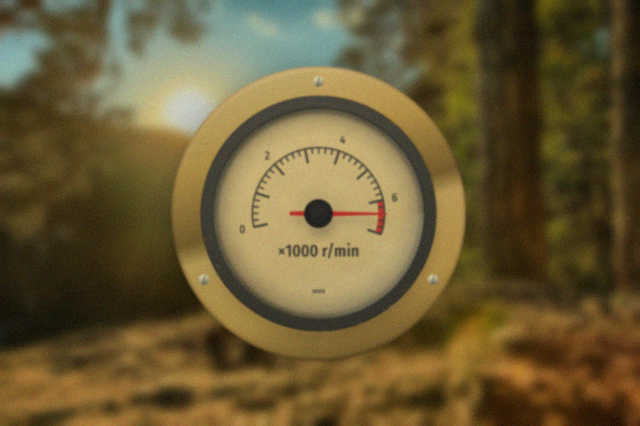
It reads 6400
